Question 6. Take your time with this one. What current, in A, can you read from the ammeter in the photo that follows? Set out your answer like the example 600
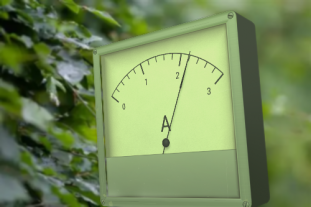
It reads 2.2
